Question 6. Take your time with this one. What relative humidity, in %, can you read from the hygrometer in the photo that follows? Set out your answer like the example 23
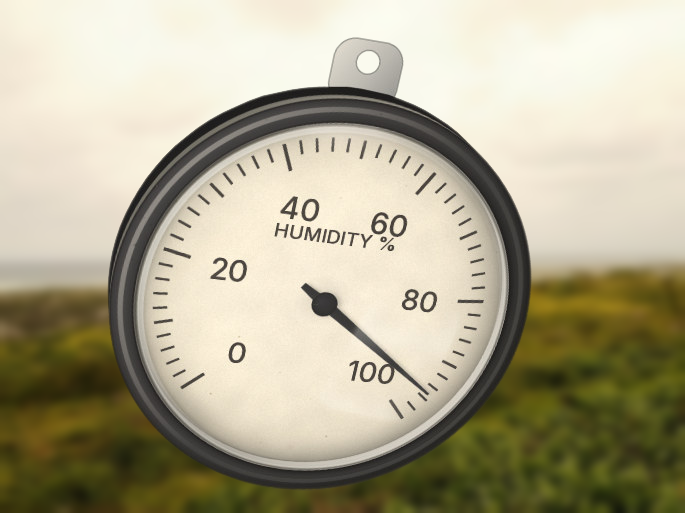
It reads 95
